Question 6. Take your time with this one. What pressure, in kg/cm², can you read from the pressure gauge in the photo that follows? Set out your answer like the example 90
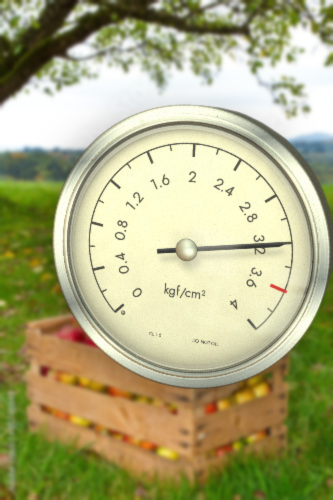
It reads 3.2
